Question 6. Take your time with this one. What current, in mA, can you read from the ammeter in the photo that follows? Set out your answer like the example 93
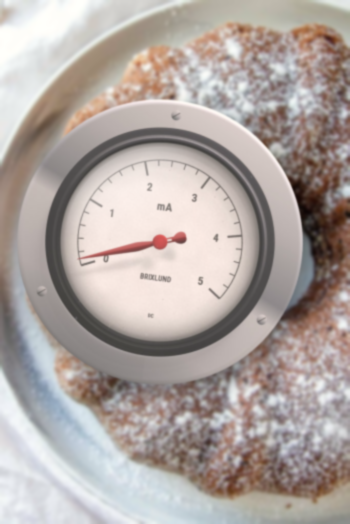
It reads 0.1
